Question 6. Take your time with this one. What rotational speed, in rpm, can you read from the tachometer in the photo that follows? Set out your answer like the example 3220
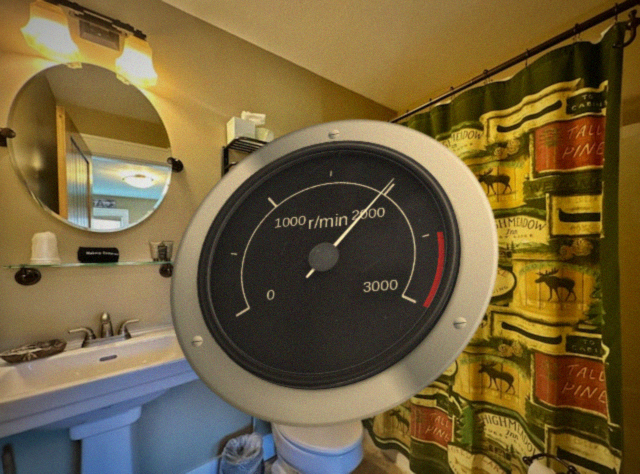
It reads 2000
